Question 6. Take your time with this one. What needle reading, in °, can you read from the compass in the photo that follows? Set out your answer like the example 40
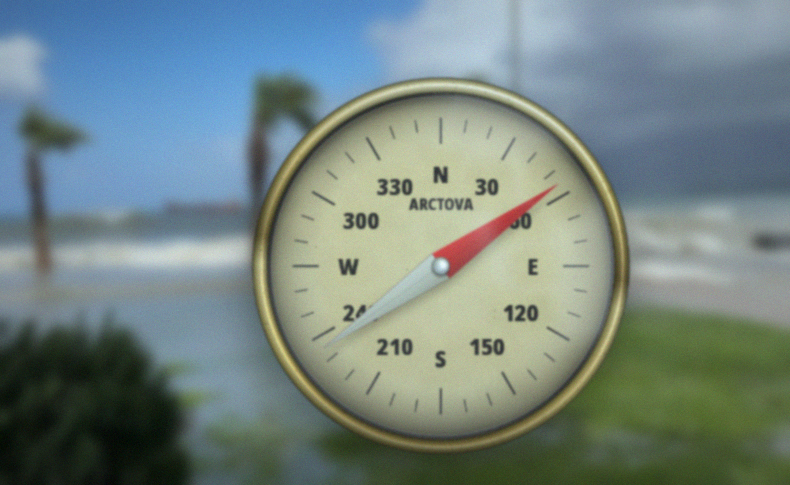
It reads 55
